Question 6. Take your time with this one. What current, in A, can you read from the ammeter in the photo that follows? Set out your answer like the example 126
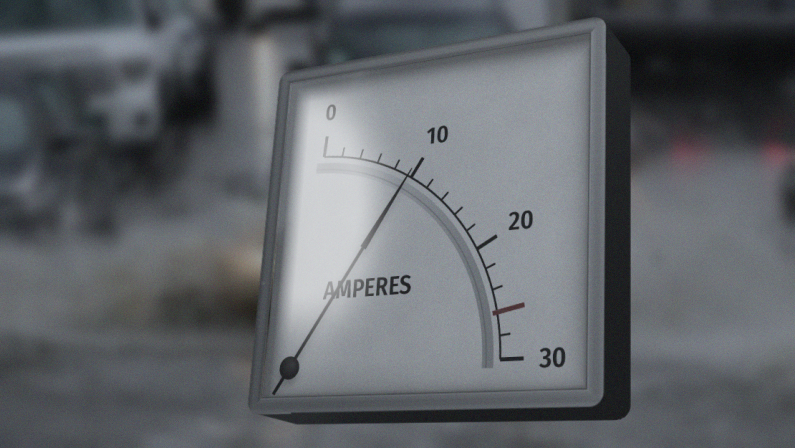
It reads 10
